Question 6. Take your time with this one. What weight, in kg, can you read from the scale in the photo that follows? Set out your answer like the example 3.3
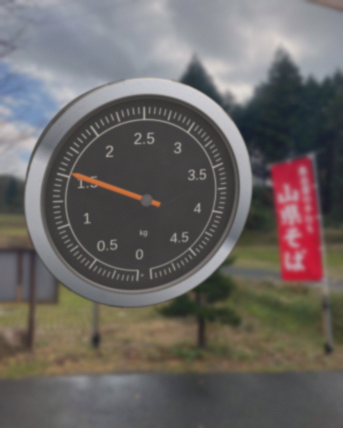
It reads 1.55
